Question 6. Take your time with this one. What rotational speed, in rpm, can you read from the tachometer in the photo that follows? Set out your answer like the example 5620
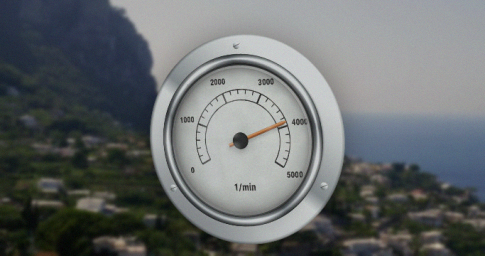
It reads 3900
